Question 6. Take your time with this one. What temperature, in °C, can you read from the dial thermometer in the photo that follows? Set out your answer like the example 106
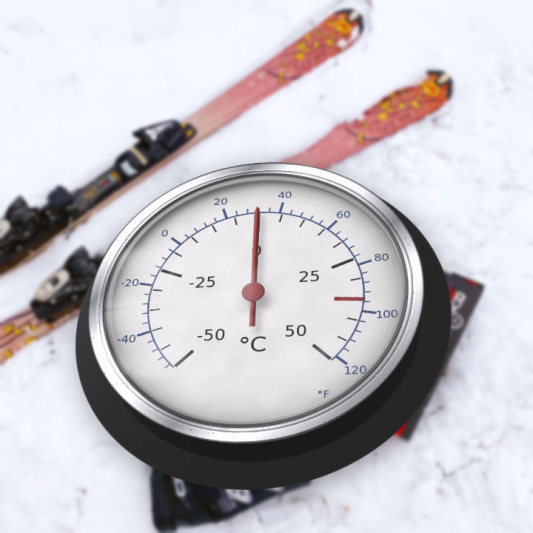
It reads 0
